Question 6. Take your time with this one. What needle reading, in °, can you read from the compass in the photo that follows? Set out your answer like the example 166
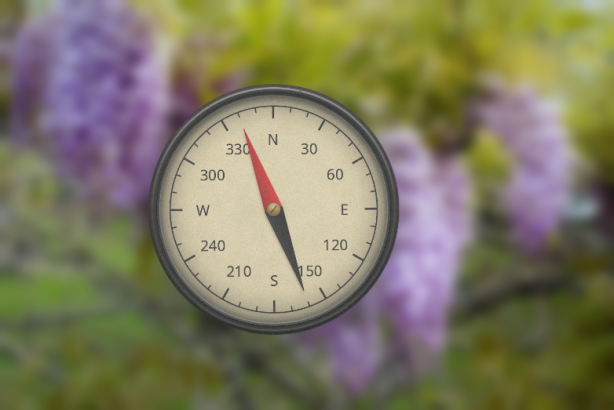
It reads 340
